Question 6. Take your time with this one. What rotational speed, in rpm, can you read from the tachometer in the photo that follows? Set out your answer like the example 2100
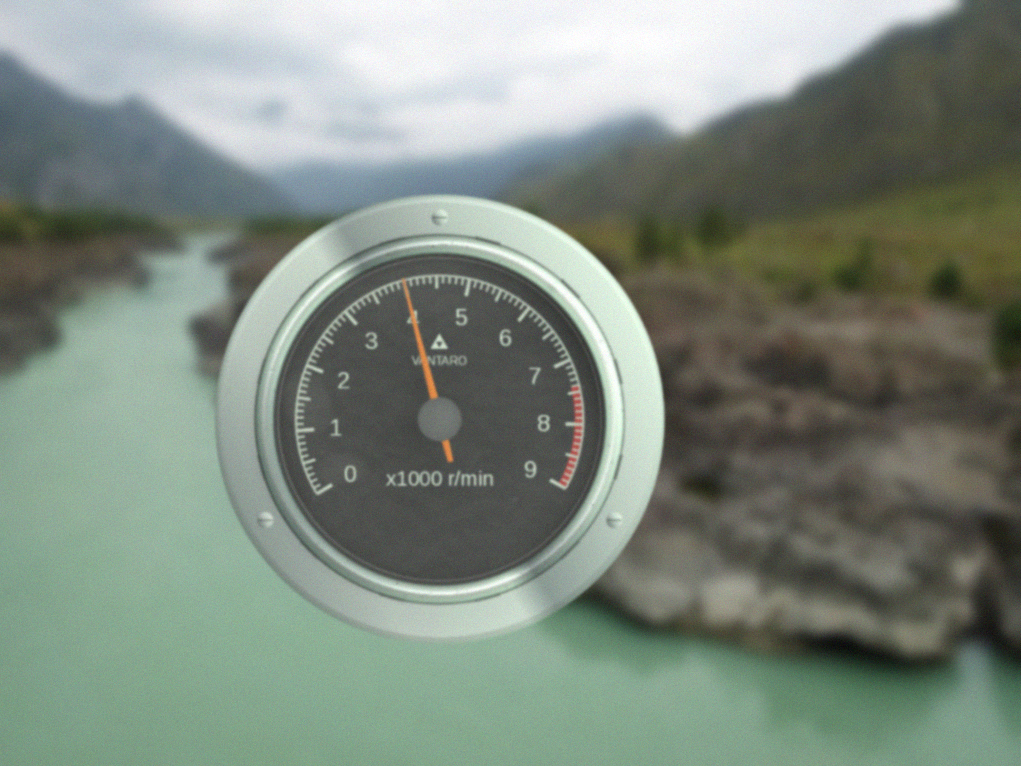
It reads 4000
